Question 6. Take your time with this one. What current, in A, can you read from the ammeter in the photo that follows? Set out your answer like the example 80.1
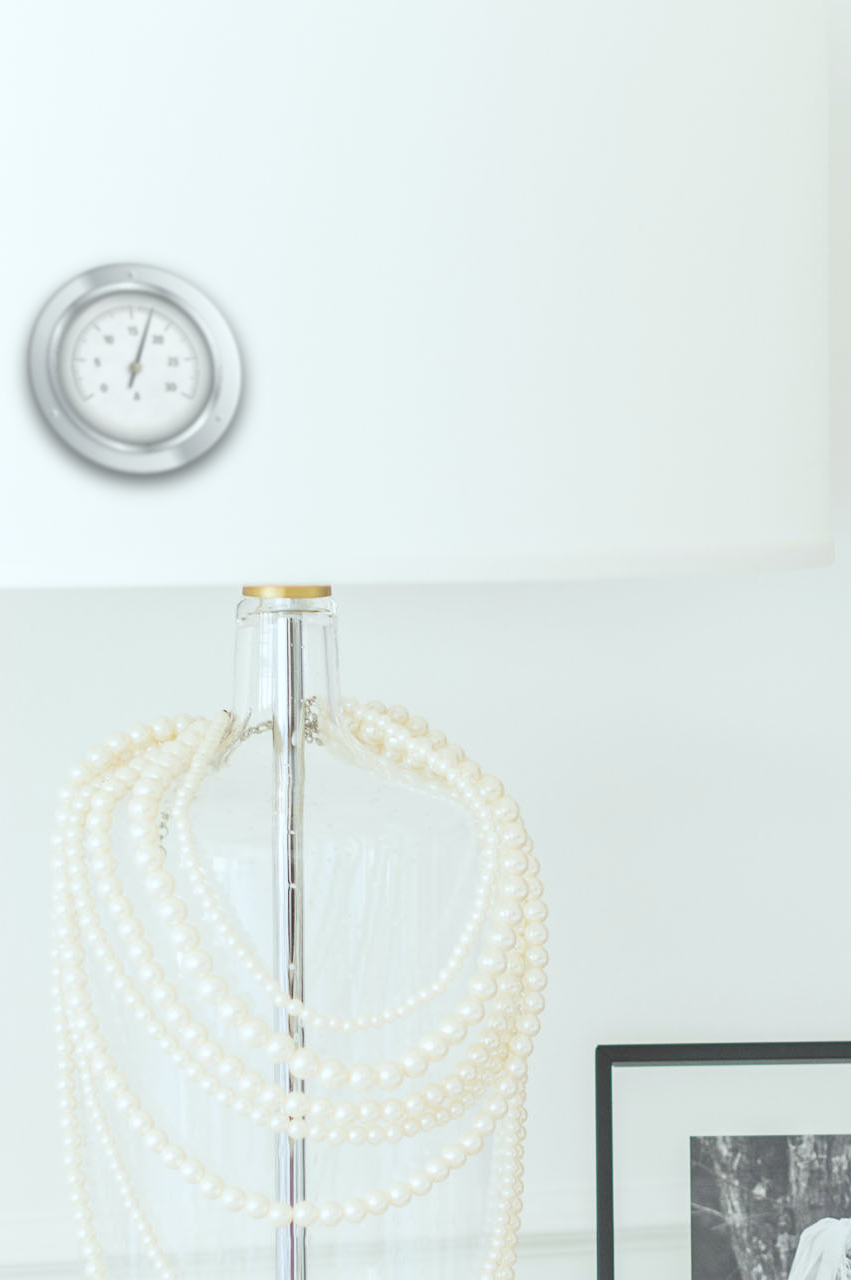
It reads 17.5
